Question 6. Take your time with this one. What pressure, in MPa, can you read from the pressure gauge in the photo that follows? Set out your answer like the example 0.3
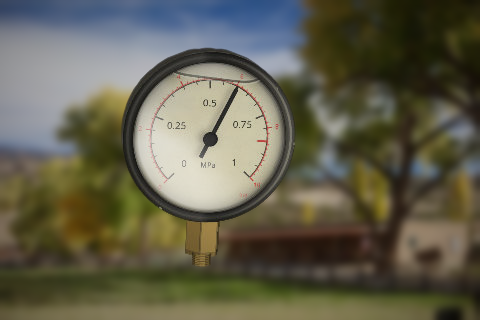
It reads 0.6
